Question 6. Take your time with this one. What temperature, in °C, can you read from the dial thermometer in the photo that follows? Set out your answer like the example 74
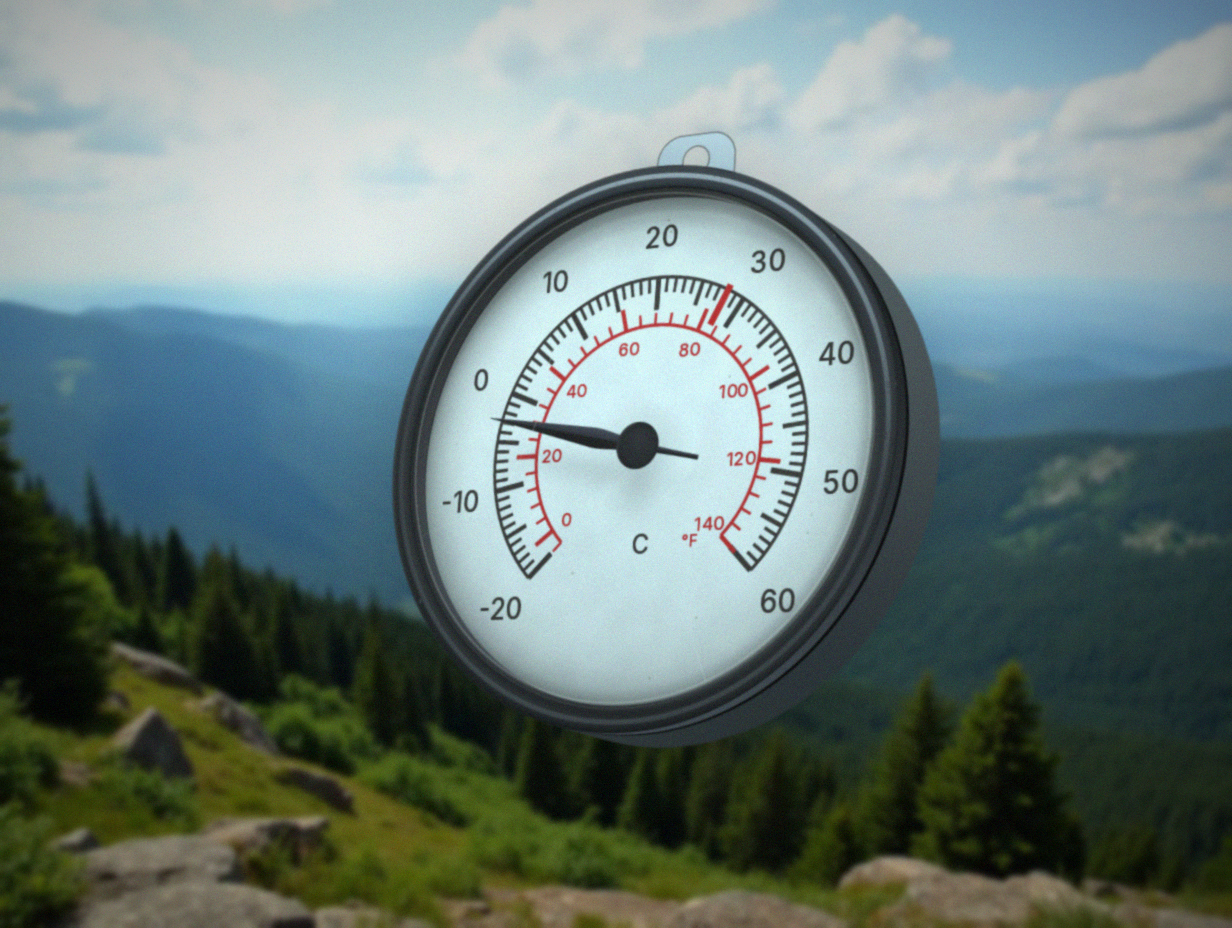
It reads -3
